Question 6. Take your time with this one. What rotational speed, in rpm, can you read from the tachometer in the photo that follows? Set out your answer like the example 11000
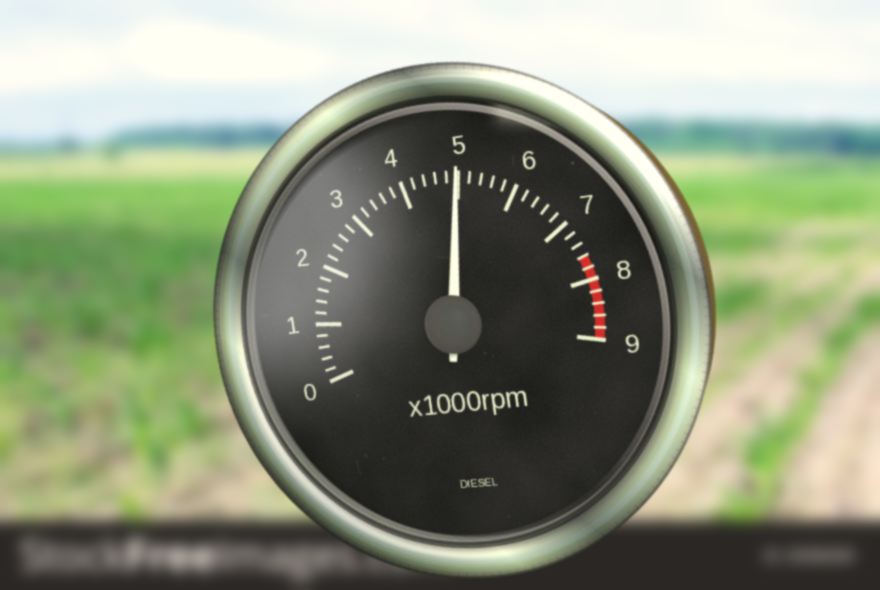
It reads 5000
